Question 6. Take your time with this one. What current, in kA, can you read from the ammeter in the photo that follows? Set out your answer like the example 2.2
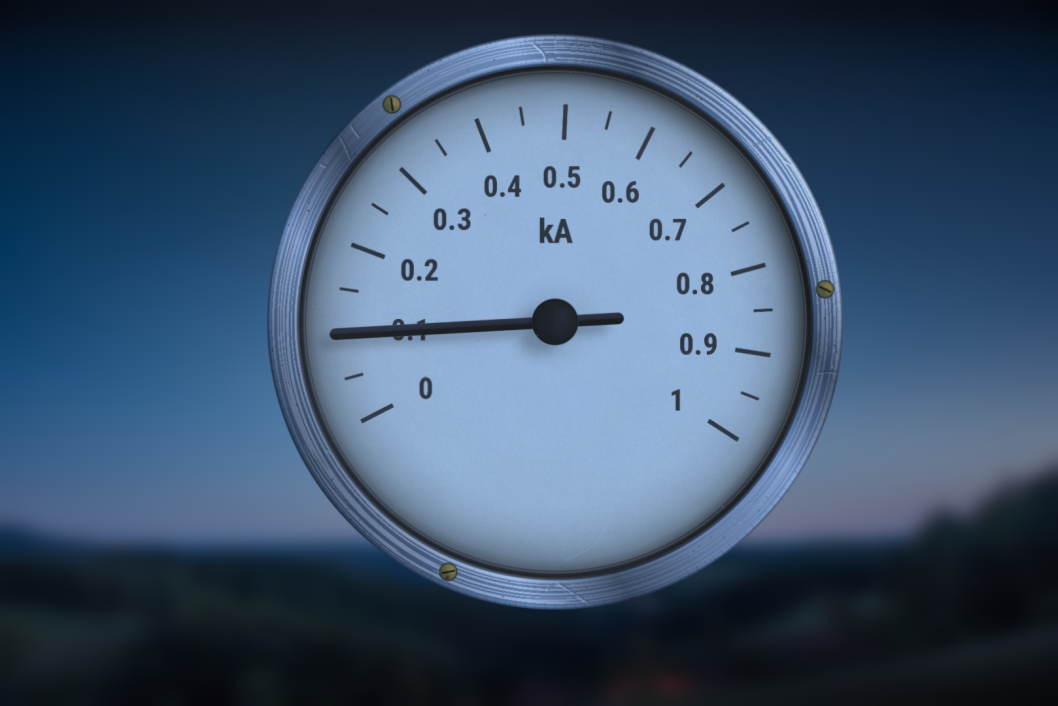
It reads 0.1
